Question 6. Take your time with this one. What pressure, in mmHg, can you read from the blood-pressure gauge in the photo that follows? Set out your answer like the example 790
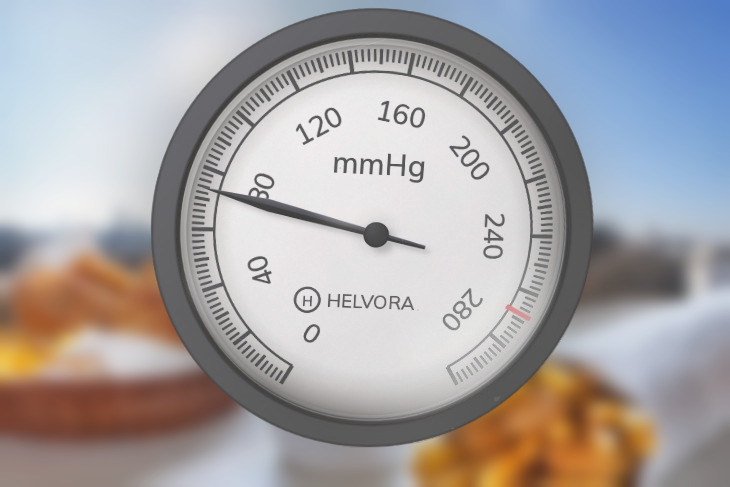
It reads 74
